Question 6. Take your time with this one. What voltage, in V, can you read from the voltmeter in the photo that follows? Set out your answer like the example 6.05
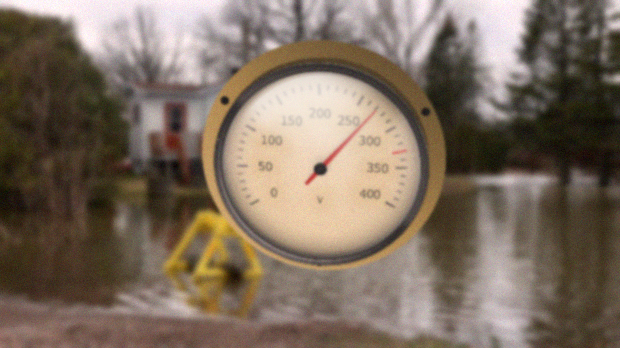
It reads 270
